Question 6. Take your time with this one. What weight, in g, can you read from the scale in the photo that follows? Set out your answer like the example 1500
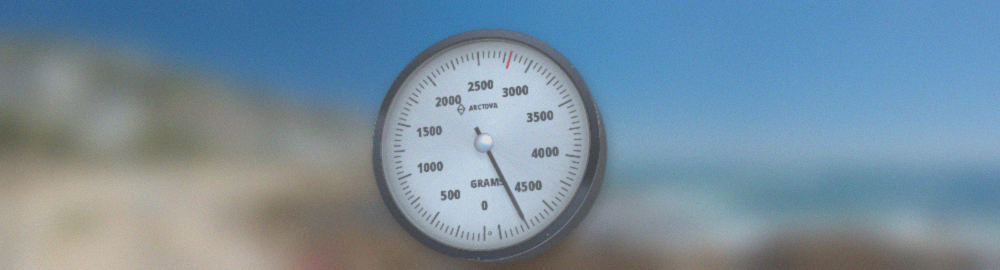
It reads 4750
